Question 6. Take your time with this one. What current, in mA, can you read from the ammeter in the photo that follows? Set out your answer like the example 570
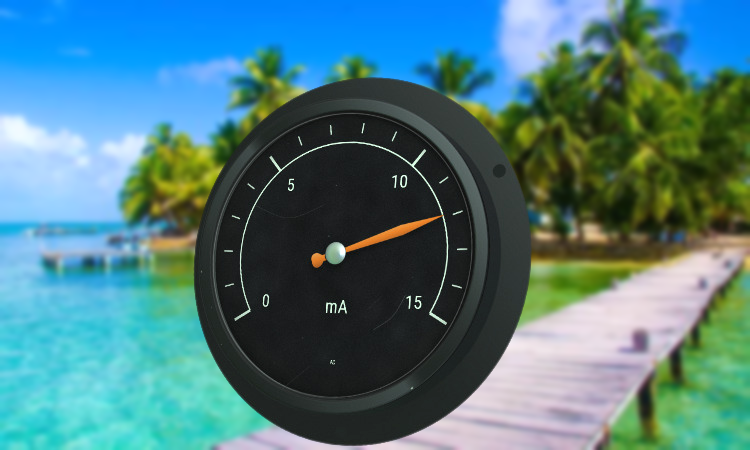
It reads 12
